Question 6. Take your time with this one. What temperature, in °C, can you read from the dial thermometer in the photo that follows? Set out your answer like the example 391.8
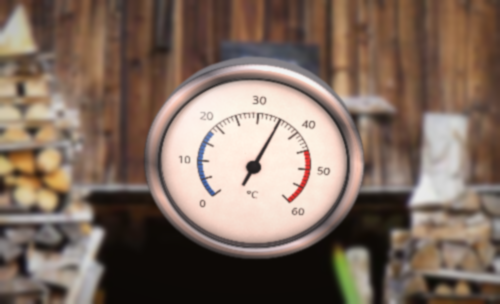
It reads 35
